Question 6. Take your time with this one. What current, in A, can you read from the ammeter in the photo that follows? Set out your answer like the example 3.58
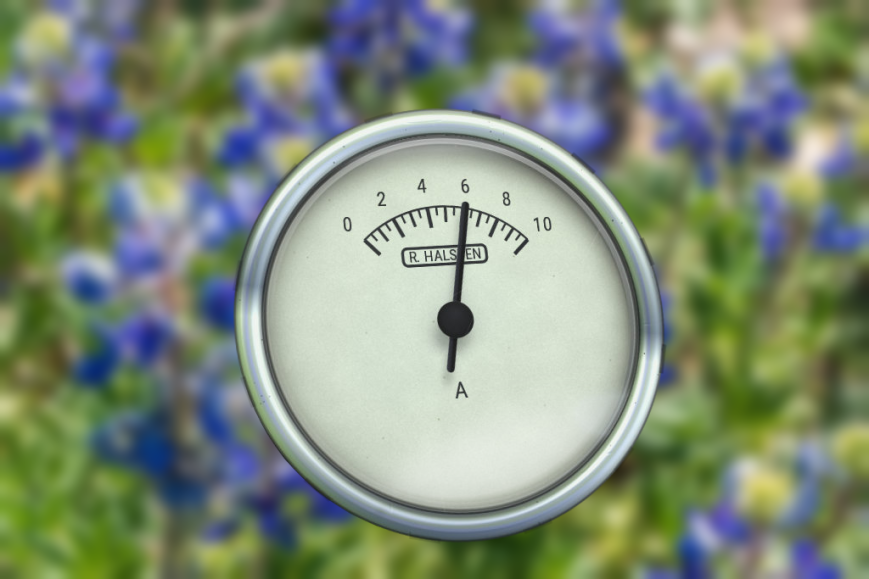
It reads 6
